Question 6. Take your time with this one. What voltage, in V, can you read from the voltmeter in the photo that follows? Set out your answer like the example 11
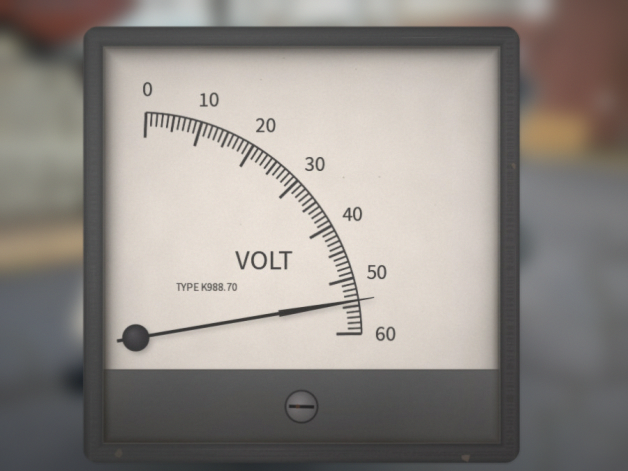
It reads 54
